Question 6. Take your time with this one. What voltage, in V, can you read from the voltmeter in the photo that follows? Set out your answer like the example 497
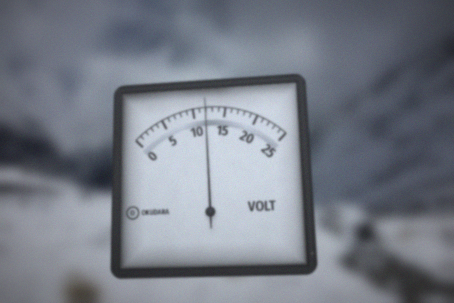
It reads 12
